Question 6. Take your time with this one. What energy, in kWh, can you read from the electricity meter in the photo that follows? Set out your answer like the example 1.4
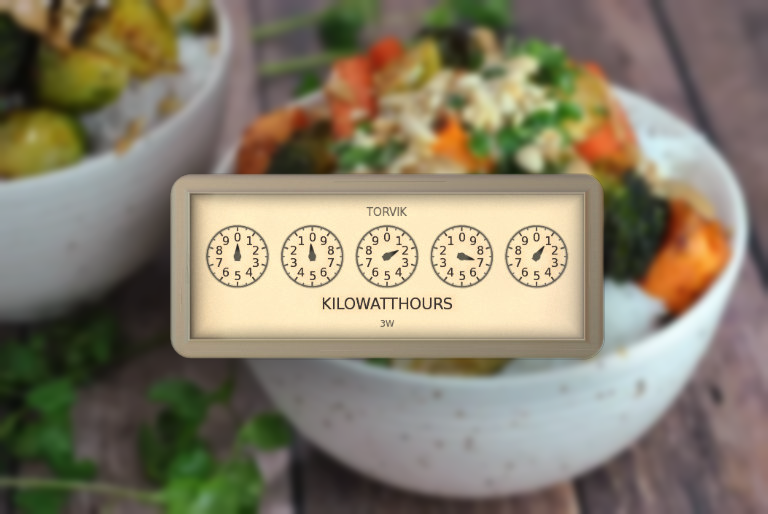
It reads 171
